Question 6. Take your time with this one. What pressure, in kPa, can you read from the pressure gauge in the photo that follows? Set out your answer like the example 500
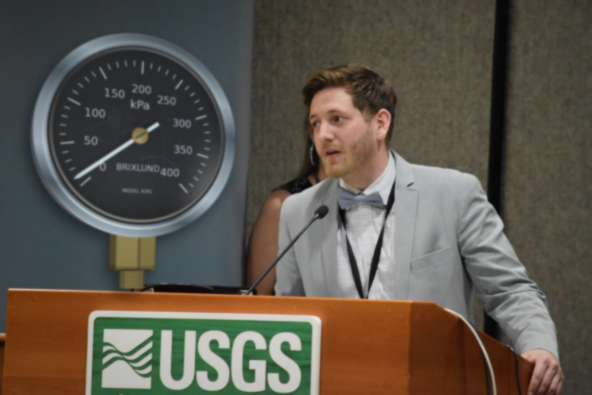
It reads 10
